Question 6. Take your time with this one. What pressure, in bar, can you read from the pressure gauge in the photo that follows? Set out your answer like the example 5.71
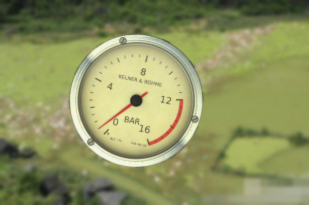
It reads 0.5
